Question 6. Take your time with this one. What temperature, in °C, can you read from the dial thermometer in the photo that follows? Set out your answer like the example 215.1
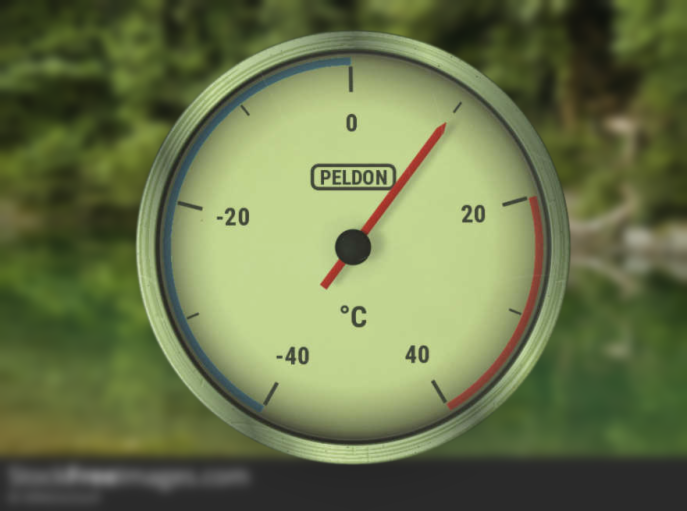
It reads 10
